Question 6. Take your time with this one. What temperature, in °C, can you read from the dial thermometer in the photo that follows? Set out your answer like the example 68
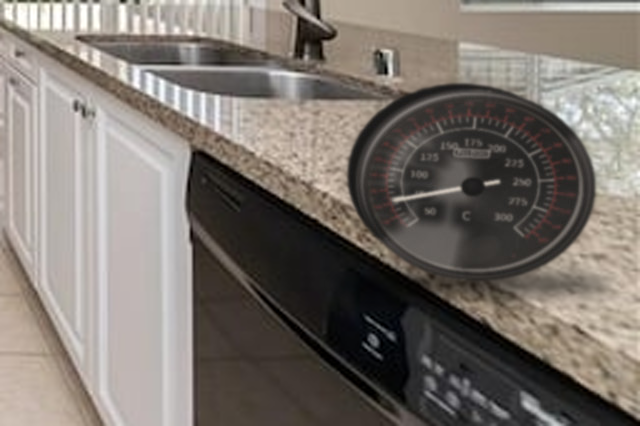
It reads 75
